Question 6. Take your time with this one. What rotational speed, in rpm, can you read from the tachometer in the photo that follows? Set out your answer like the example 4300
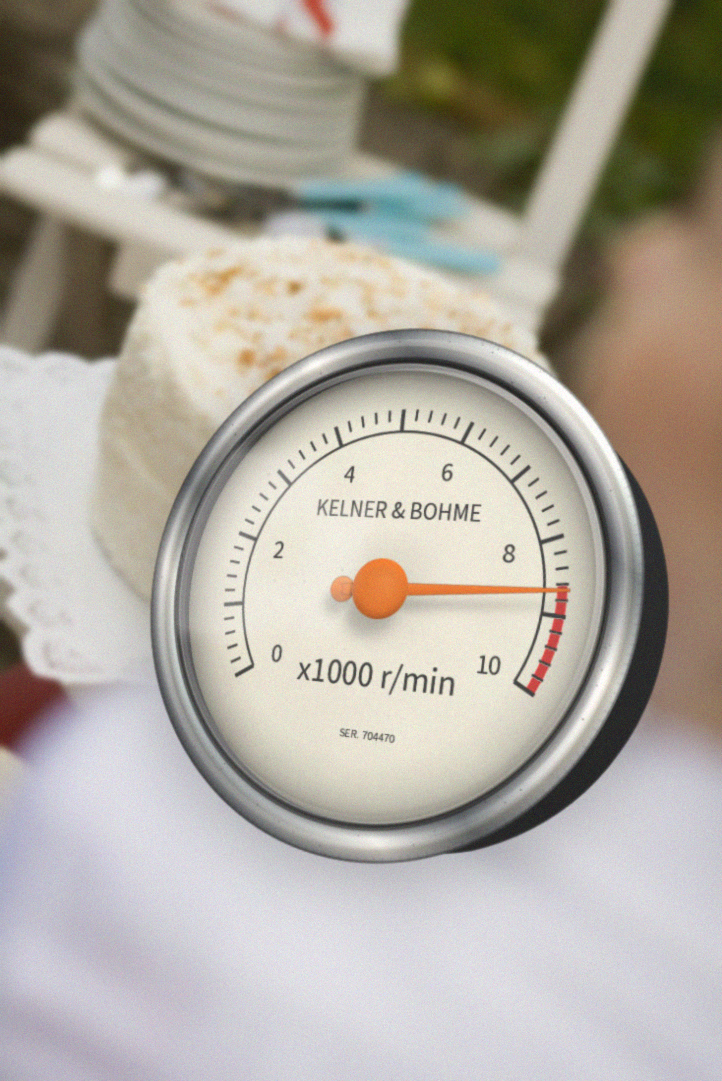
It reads 8700
